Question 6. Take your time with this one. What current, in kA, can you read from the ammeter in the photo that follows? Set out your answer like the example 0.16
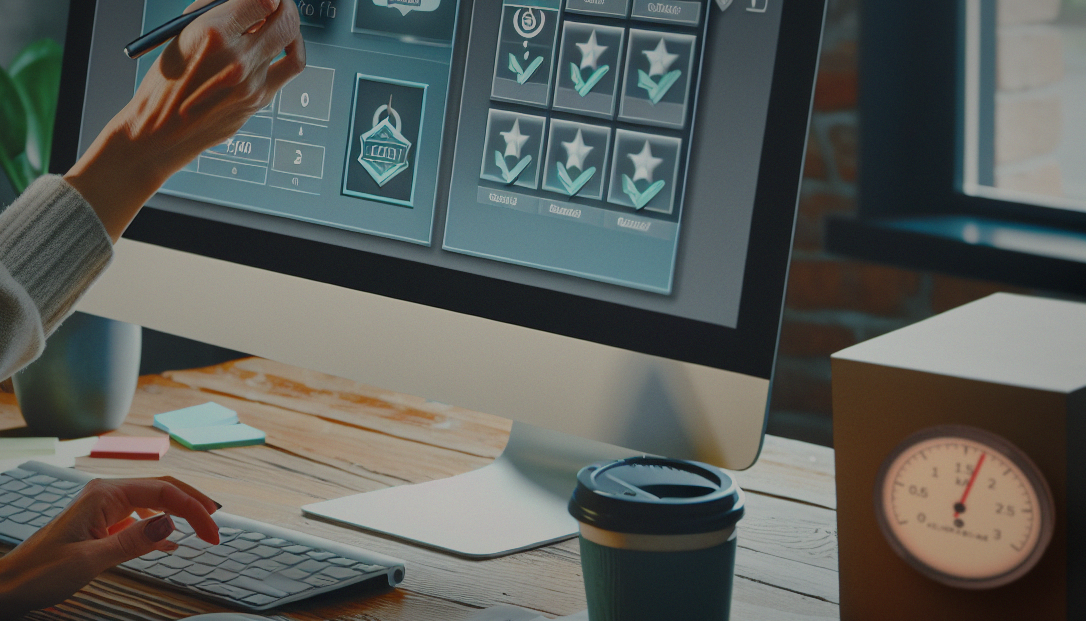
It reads 1.7
